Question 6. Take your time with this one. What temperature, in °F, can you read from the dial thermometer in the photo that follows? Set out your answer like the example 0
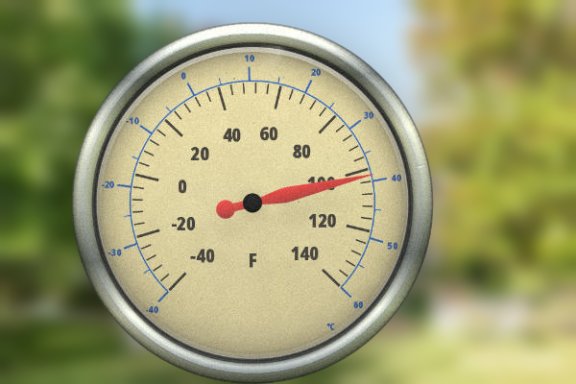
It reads 102
